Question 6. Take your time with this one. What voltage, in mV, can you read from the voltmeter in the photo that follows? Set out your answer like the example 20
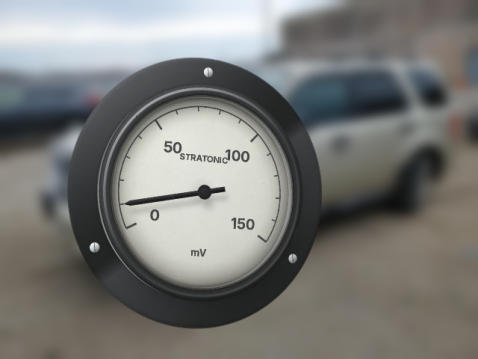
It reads 10
